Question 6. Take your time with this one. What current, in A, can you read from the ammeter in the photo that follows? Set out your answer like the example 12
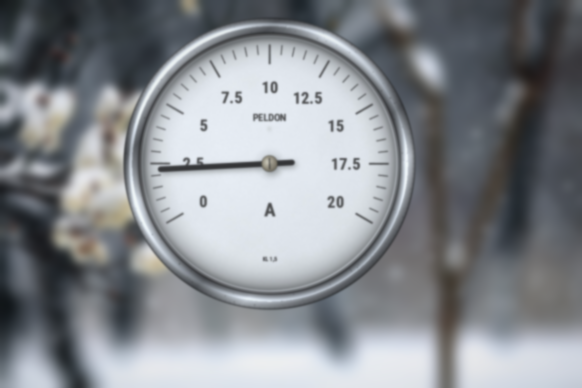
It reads 2.25
